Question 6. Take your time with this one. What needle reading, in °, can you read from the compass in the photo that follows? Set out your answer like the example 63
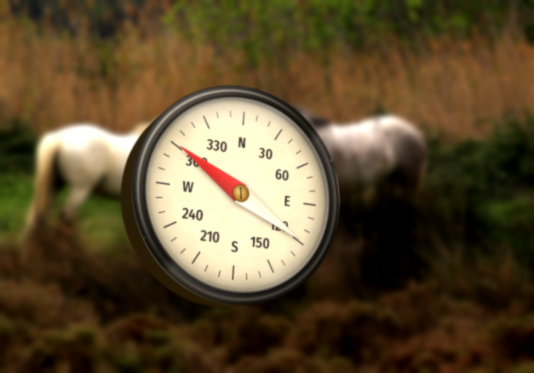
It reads 300
